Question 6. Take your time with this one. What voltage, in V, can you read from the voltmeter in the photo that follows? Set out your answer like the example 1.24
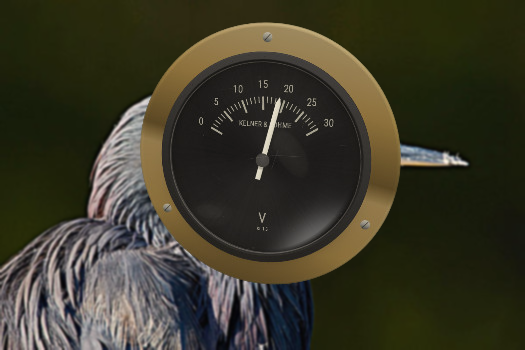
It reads 19
